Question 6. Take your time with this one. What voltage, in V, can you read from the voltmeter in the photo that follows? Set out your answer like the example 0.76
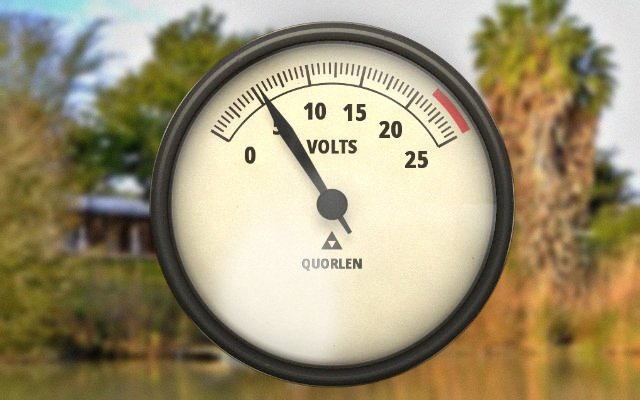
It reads 5.5
